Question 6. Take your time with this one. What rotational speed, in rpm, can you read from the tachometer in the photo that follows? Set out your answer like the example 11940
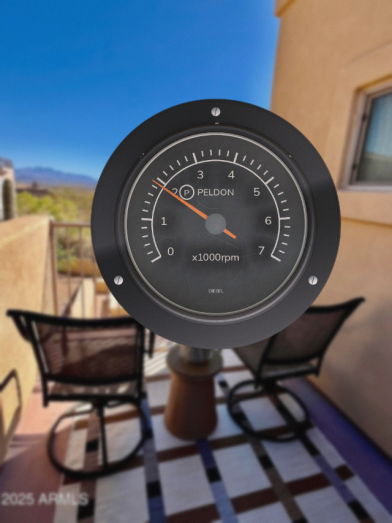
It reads 1900
